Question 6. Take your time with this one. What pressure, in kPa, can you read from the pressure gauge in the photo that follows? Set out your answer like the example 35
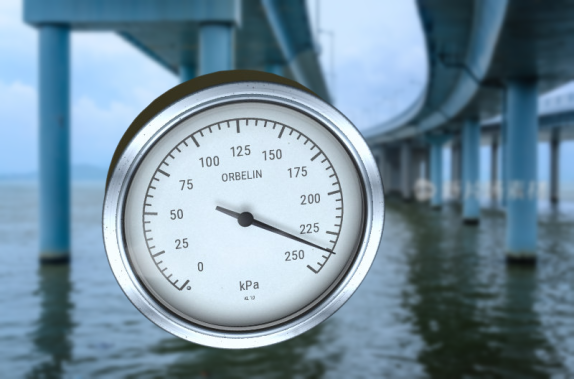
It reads 235
